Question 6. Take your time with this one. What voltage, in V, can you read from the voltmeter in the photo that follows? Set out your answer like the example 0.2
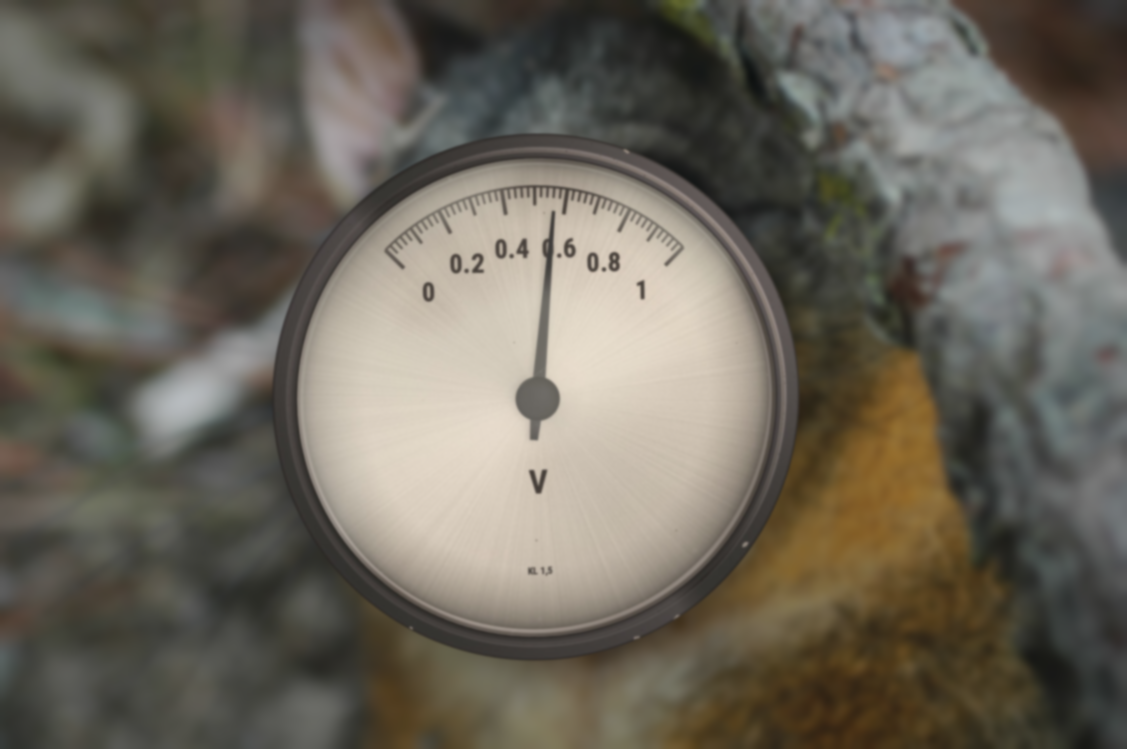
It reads 0.56
